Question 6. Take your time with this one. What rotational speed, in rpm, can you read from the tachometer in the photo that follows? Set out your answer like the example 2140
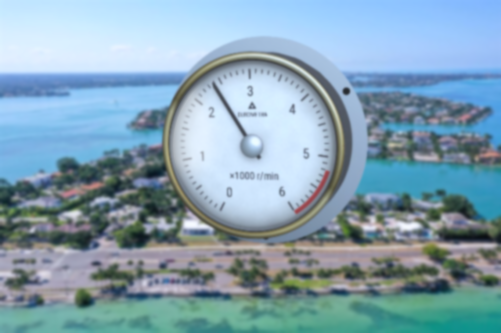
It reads 2400
